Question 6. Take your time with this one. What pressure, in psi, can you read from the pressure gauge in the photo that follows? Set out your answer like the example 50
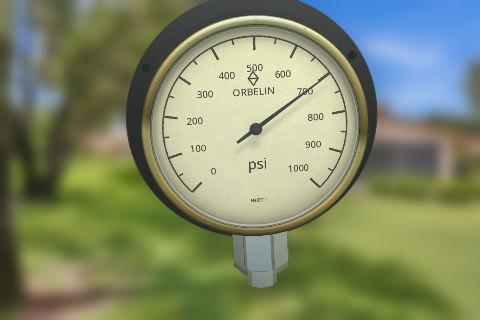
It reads 700
